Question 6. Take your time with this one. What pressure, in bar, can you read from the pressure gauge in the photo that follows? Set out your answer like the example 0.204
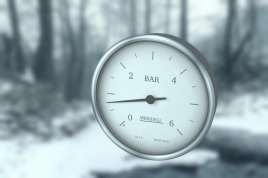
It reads 0.75
